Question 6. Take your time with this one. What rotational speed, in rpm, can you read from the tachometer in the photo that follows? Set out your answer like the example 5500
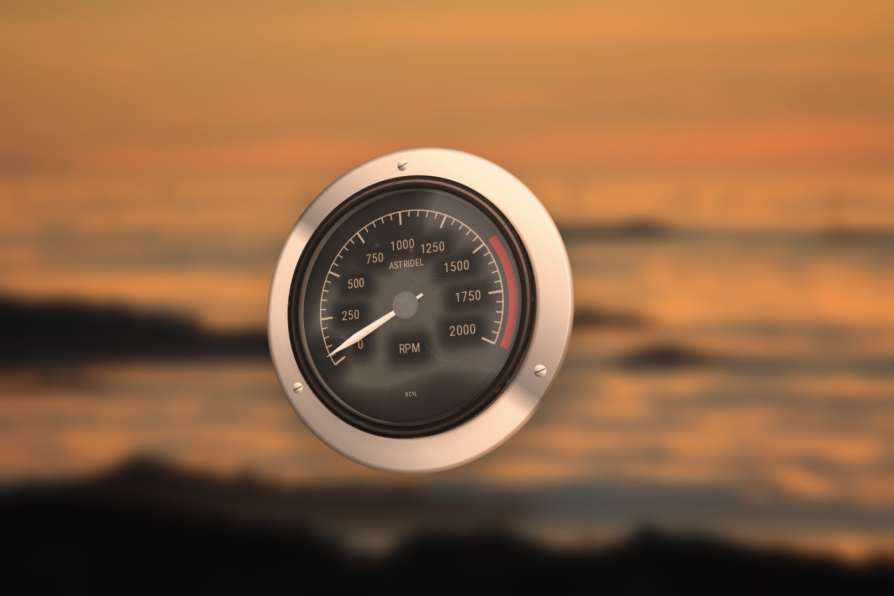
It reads 50
